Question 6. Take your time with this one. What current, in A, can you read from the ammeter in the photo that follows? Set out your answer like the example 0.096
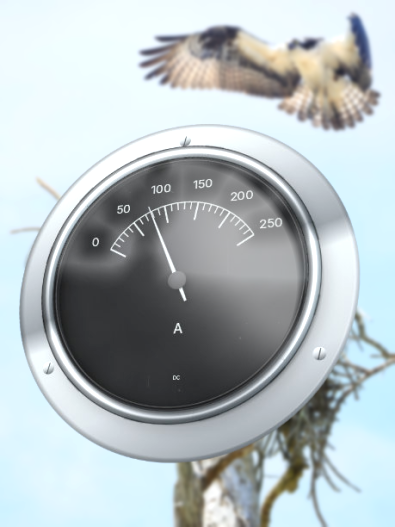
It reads 80
